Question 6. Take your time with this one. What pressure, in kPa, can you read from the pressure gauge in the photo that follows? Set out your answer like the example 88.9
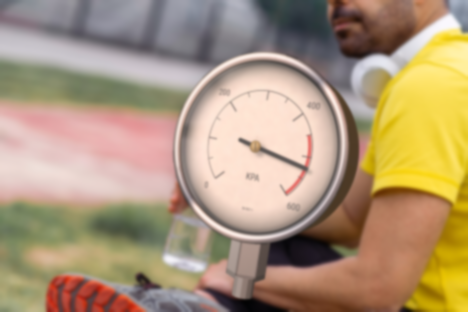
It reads 525
